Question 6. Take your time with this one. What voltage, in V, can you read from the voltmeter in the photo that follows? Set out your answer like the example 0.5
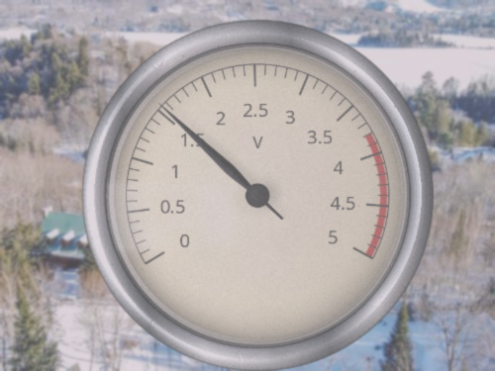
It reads 1.55
